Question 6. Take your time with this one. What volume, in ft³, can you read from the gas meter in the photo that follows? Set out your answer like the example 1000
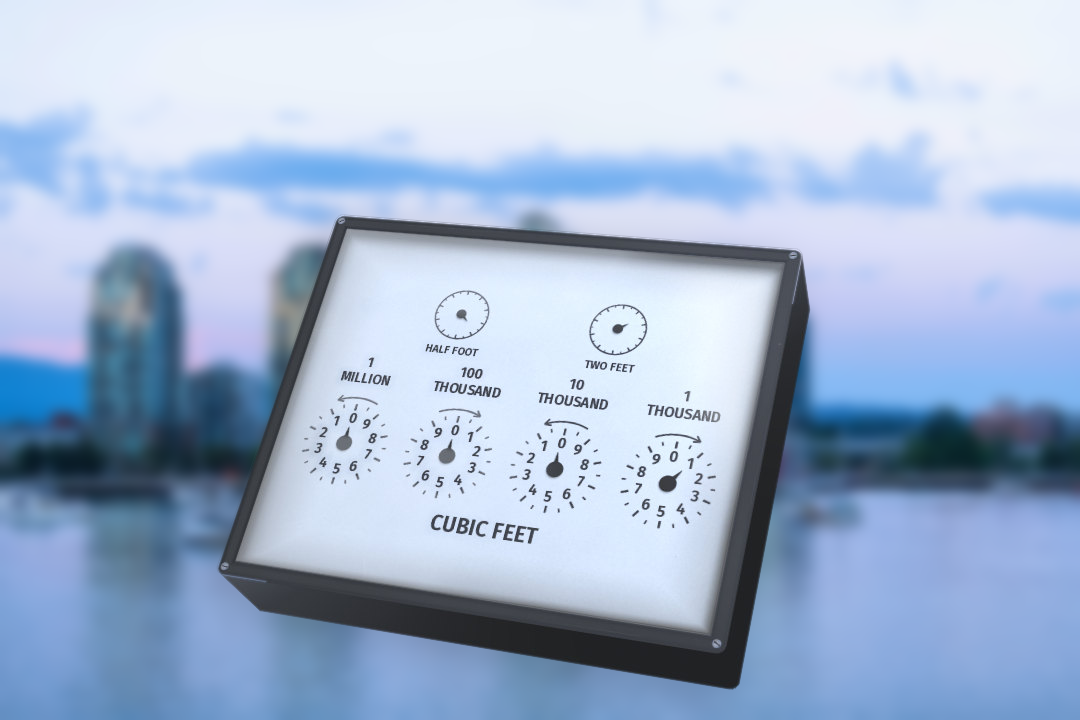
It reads 100
